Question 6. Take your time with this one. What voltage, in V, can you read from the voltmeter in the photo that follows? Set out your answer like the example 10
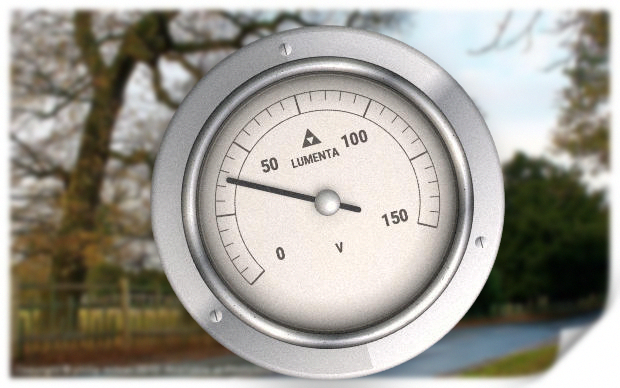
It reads 37.5
